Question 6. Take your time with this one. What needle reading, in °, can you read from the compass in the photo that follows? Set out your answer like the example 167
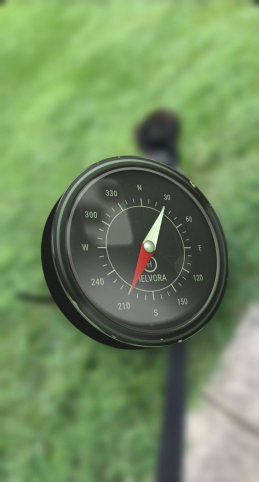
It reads 210
